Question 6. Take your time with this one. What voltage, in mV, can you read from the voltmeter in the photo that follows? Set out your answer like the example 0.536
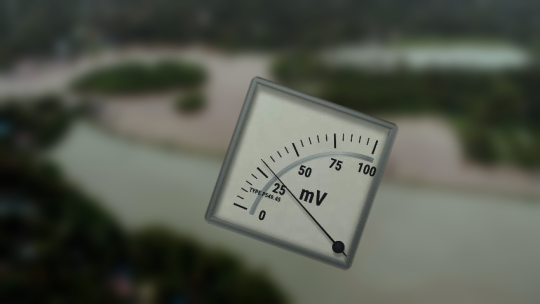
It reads 30
